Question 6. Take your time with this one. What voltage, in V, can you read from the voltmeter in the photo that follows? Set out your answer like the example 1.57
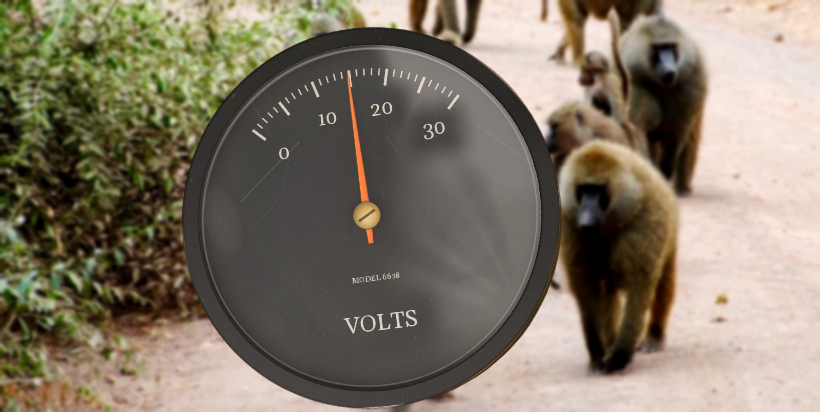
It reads 15
